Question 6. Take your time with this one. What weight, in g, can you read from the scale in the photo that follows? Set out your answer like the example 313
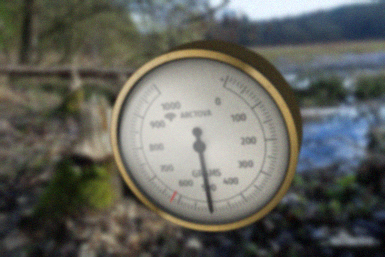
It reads 500
